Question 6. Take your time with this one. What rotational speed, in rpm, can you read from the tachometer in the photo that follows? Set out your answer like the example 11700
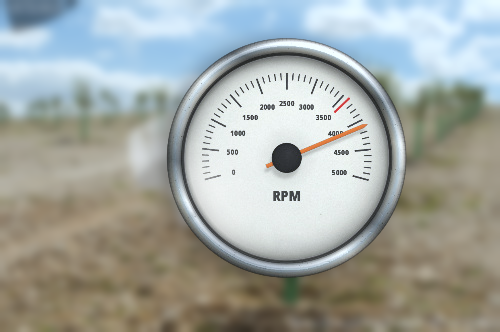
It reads 4100
